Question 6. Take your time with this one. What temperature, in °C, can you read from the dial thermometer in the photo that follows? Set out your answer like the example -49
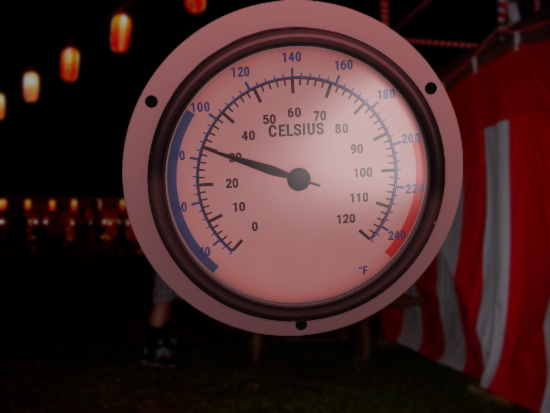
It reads 30
